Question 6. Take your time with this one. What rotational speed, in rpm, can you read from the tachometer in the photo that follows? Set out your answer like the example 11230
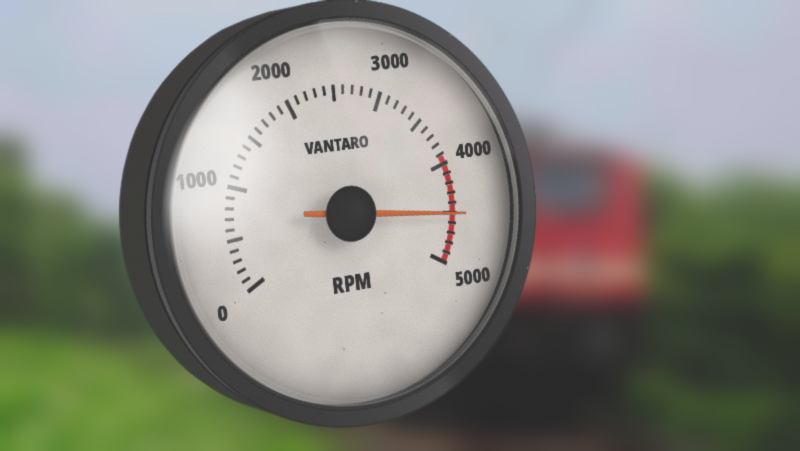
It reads 4500
